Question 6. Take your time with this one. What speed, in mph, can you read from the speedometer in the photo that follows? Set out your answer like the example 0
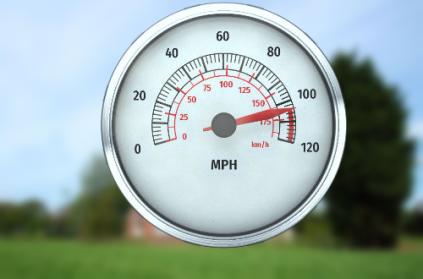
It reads 104
